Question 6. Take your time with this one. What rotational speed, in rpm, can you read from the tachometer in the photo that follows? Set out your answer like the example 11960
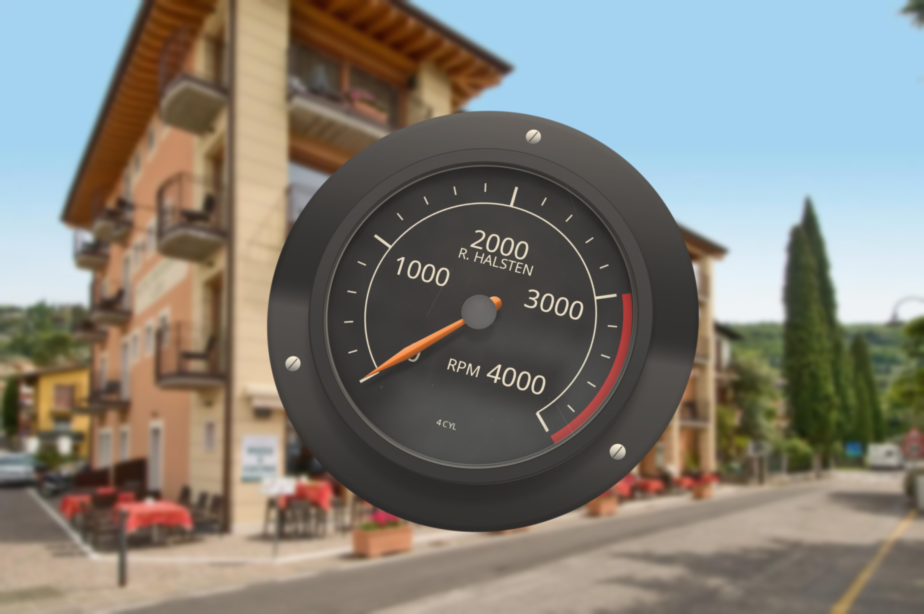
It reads 0
